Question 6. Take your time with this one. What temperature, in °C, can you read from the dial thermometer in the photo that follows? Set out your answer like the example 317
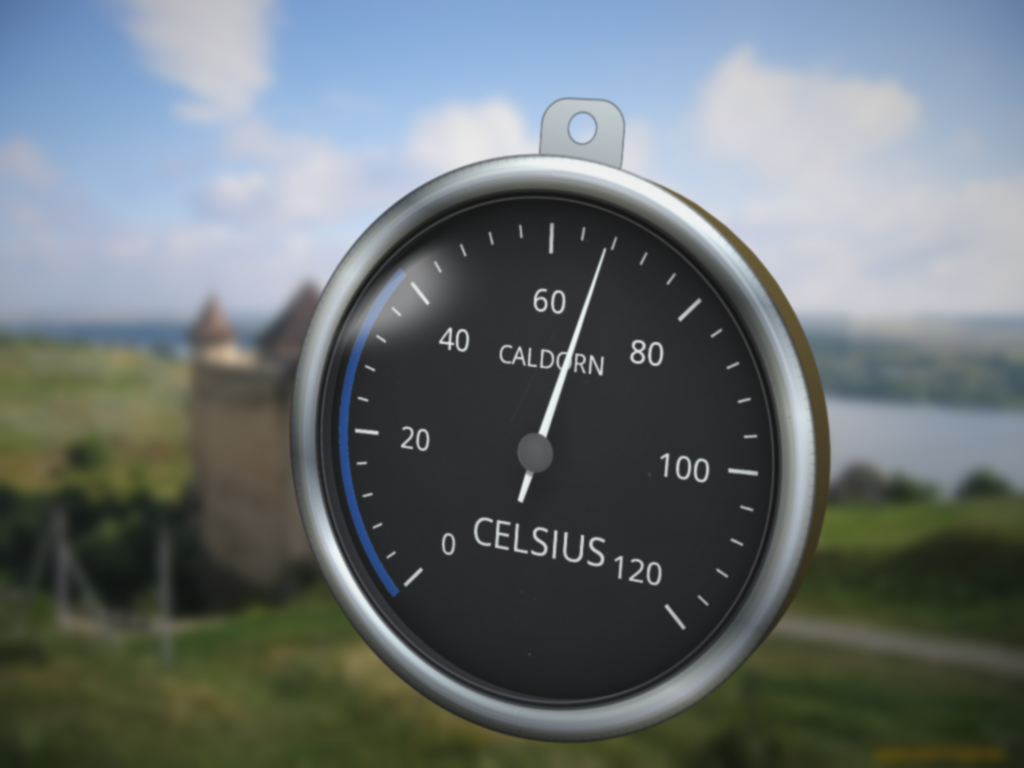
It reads 68
